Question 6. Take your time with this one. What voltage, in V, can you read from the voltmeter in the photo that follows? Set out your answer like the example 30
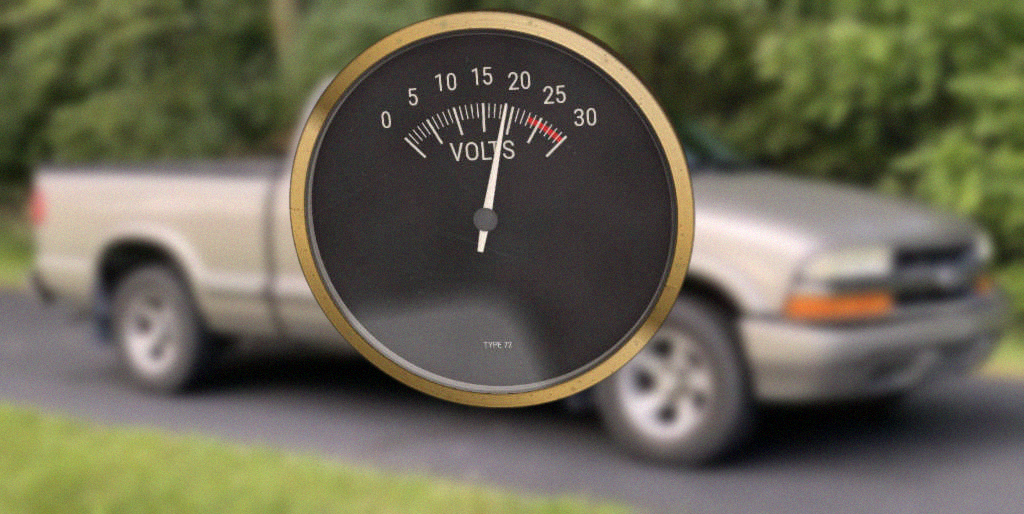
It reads 19
